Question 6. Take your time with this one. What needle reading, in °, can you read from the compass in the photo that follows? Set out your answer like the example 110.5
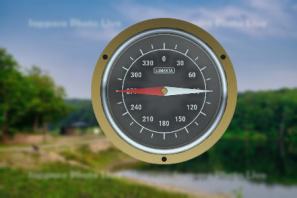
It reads 270
